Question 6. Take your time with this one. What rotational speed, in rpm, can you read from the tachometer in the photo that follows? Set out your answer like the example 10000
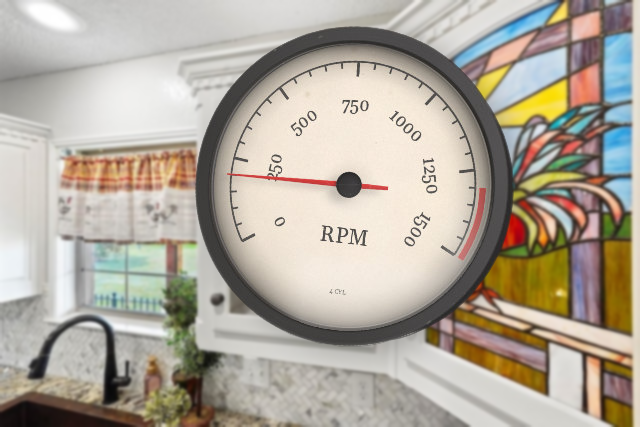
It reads 200
